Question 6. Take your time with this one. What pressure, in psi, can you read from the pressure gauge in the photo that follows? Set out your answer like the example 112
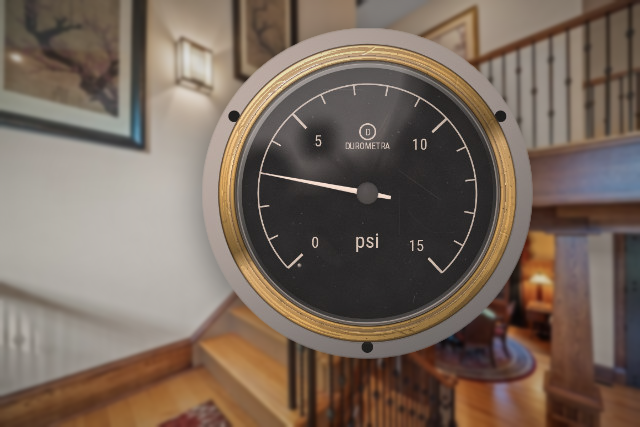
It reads 3
